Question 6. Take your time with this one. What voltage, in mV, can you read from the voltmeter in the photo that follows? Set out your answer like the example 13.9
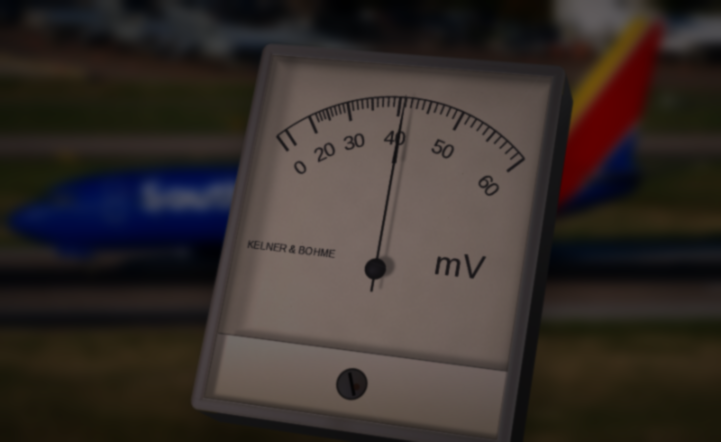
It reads 41
